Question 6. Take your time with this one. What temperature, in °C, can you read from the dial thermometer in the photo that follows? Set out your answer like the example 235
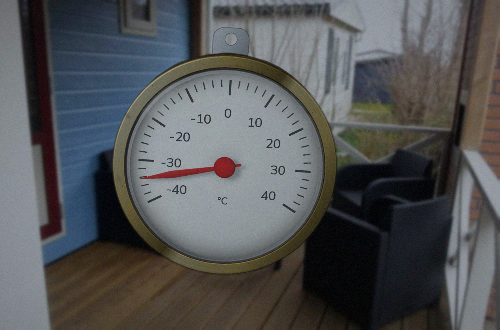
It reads -34
